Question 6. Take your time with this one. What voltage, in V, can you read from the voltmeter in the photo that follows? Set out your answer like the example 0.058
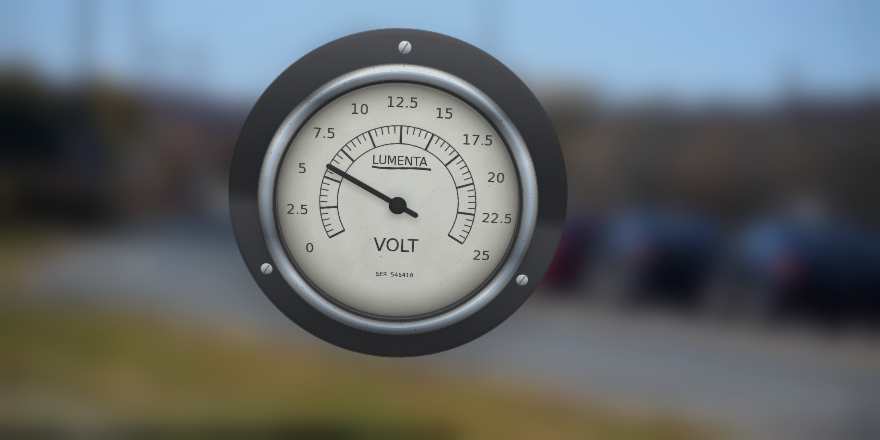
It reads 6
